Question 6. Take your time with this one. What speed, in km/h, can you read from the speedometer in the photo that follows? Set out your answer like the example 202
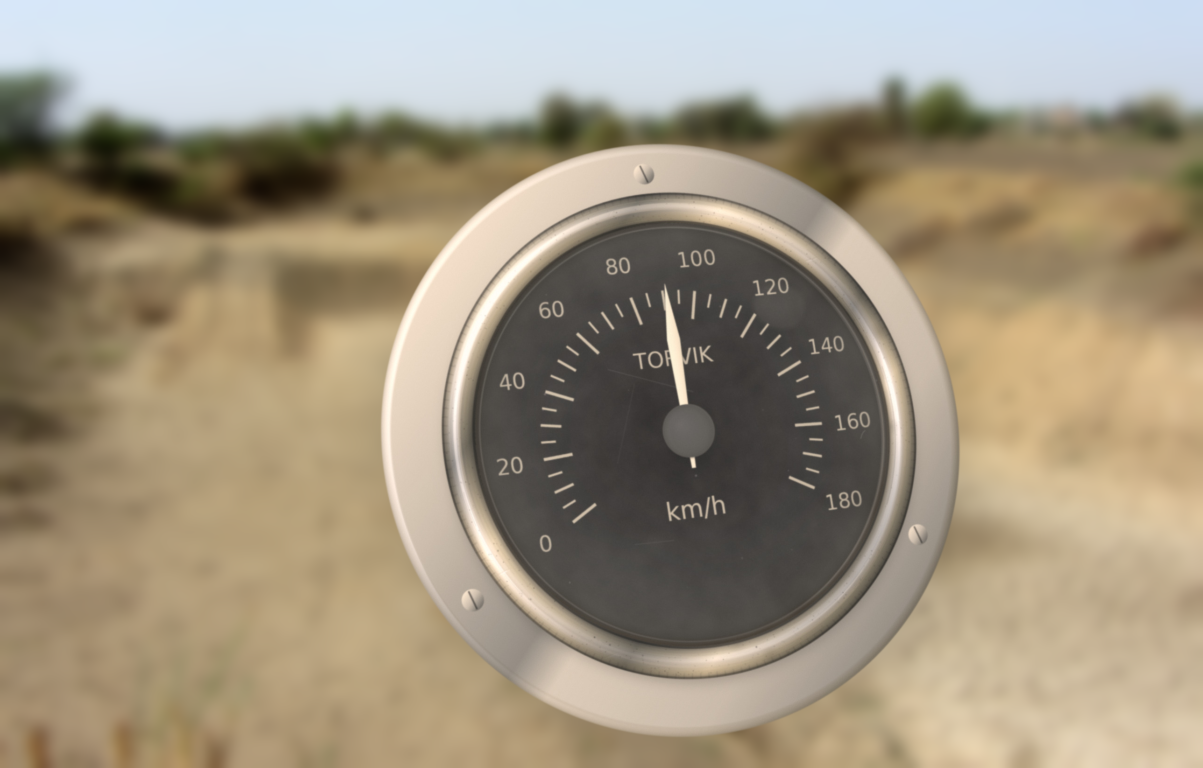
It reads 90
